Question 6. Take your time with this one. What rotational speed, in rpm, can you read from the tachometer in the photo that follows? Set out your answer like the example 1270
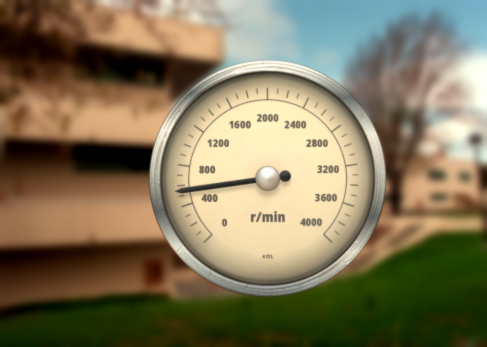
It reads 550
